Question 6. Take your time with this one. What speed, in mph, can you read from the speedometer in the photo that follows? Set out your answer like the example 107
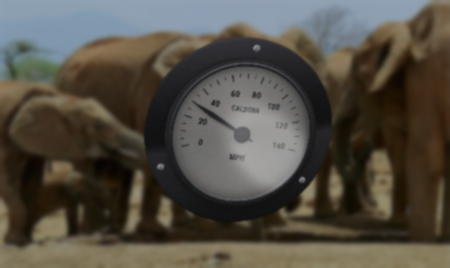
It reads 30
